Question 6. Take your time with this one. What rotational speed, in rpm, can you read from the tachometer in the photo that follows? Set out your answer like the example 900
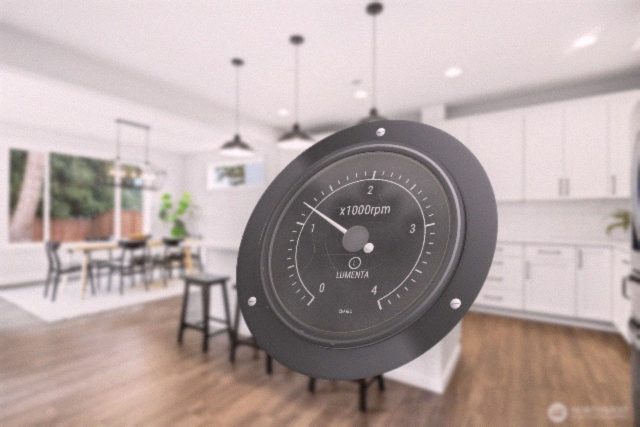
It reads 1200
